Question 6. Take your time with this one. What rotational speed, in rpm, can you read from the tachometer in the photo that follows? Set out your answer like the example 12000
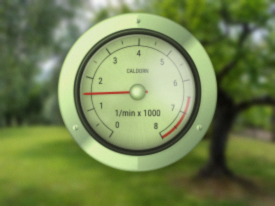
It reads 1500
